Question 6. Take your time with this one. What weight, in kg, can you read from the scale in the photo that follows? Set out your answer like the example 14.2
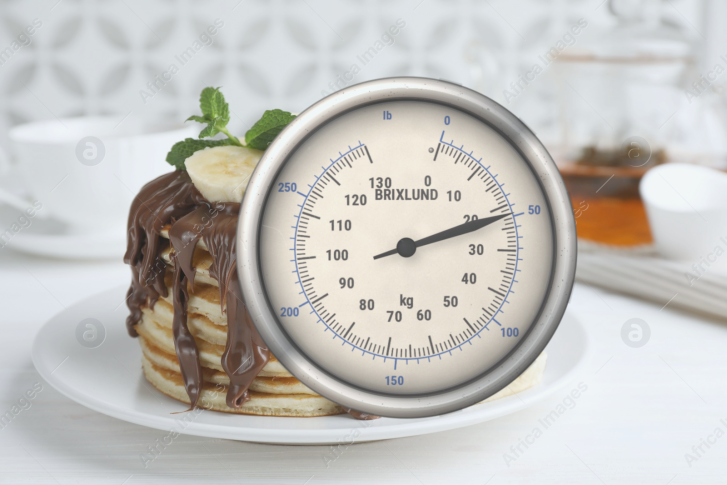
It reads 22
